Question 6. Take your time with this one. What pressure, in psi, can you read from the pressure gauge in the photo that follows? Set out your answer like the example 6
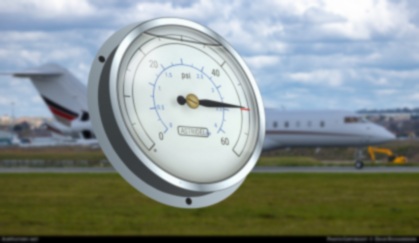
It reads 50
